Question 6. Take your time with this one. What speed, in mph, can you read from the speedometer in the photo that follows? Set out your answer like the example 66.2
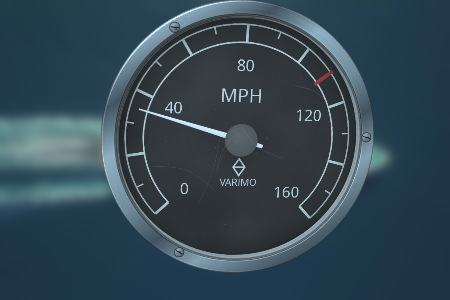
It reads 35
